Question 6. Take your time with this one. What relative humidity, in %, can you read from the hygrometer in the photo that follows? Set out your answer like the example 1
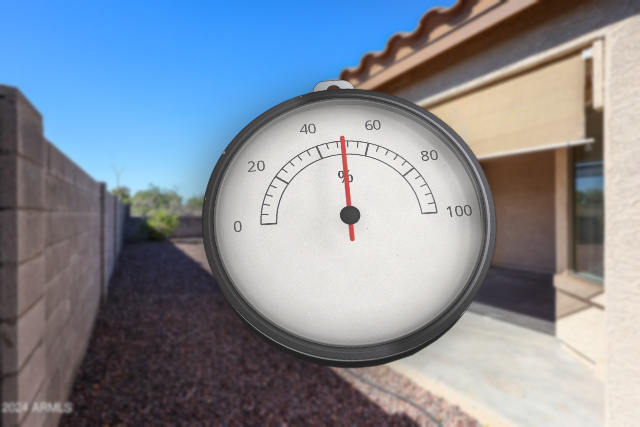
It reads 50
